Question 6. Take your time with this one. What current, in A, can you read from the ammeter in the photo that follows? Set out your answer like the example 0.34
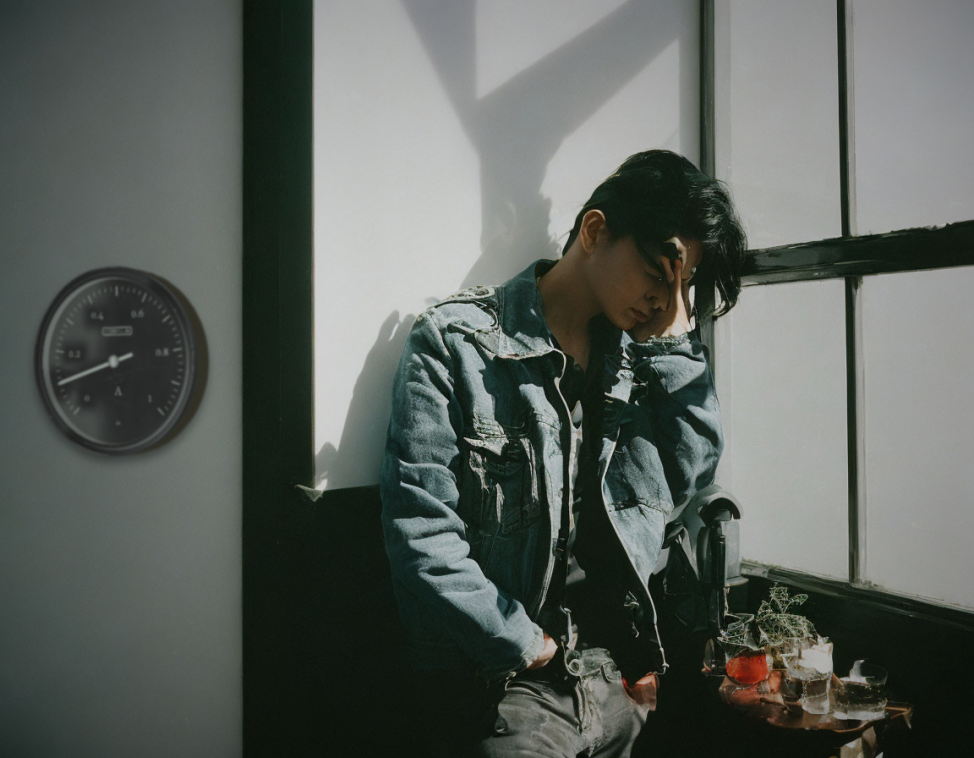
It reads 0.1
